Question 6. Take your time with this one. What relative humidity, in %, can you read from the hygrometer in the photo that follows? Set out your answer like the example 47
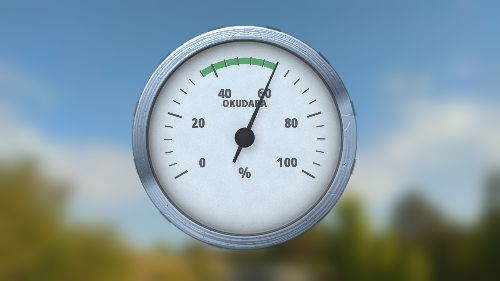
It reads 60
